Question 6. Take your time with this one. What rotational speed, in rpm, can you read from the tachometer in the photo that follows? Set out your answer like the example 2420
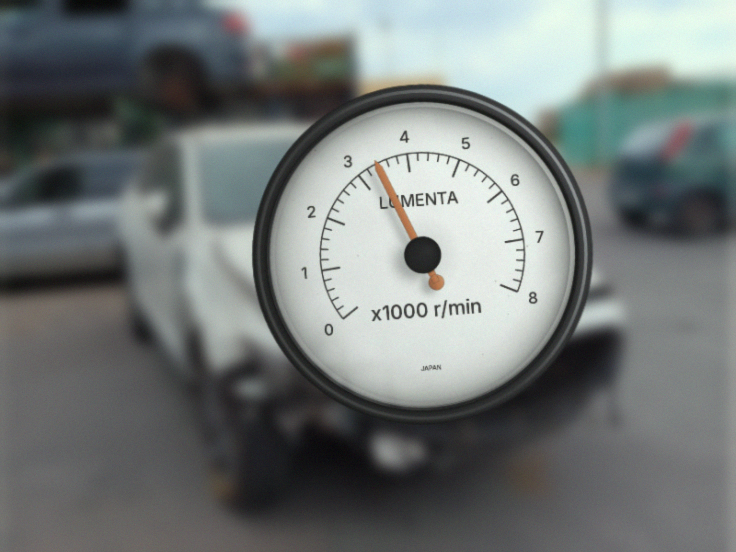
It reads 3400
